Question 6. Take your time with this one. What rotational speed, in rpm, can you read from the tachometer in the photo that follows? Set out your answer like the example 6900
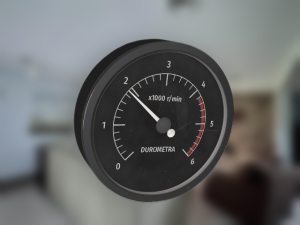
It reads 1900
